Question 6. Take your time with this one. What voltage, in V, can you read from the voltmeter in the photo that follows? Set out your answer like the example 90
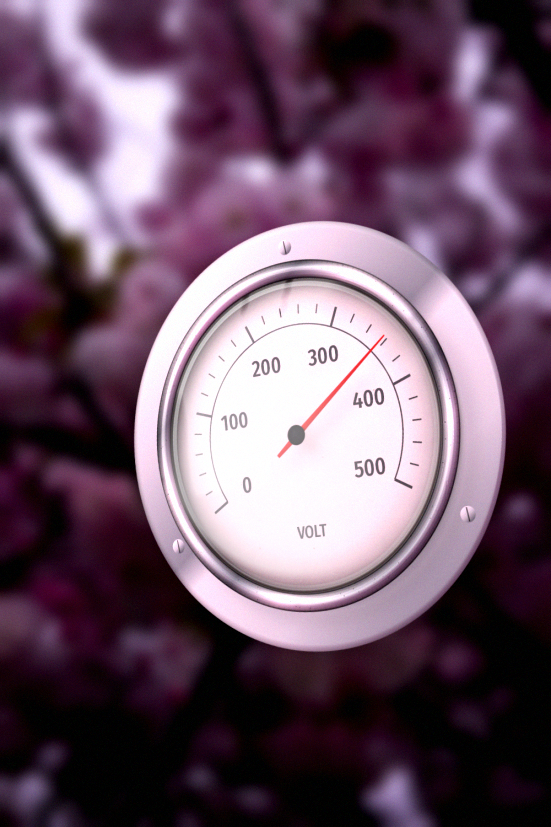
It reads 360
